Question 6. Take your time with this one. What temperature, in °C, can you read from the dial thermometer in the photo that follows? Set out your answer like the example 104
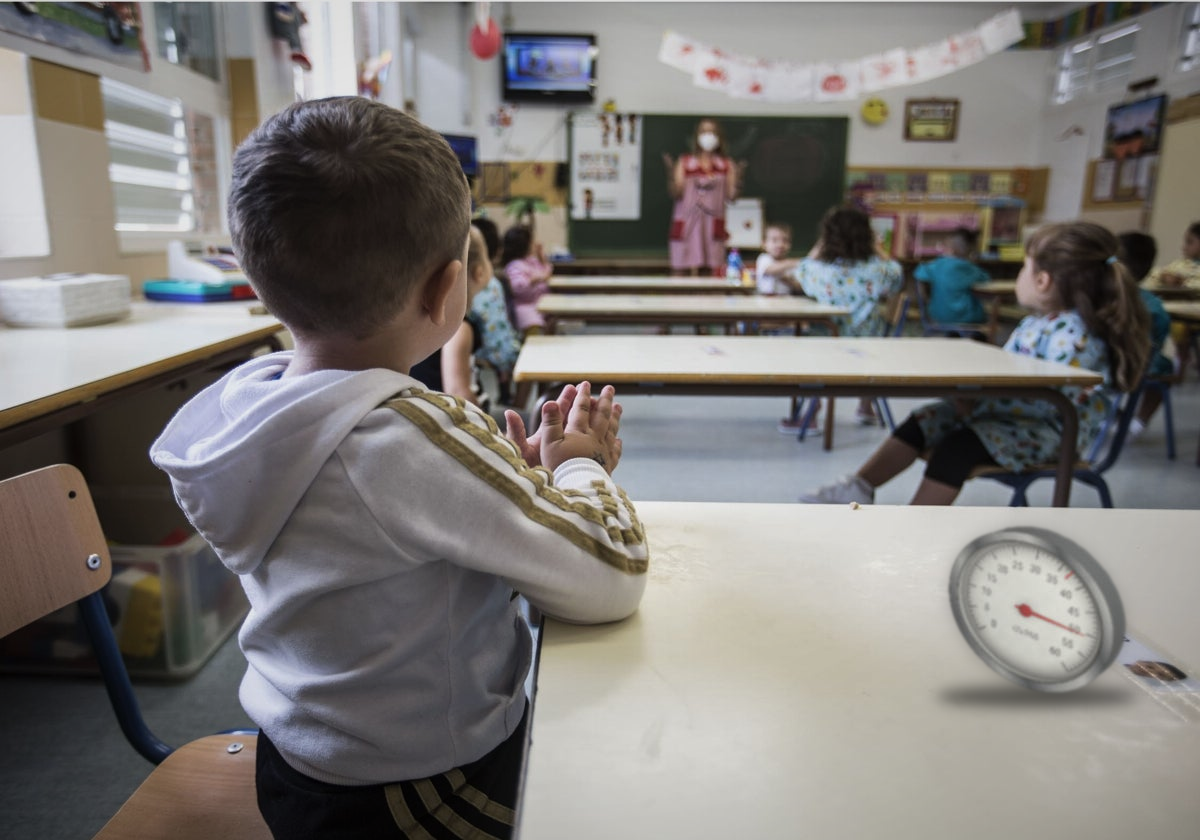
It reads 50
